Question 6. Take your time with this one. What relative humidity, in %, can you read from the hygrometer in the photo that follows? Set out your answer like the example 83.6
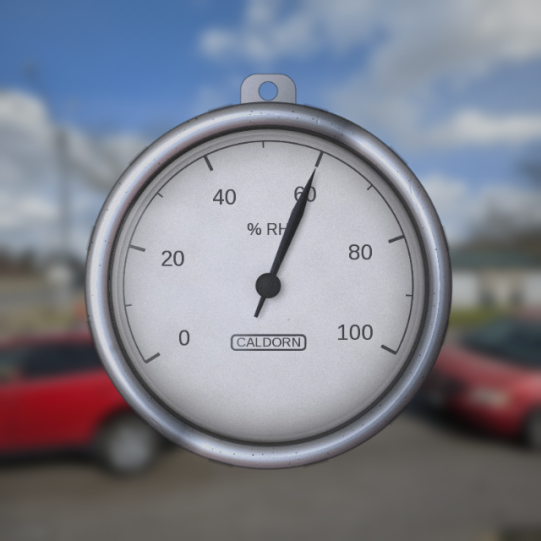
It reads 60
